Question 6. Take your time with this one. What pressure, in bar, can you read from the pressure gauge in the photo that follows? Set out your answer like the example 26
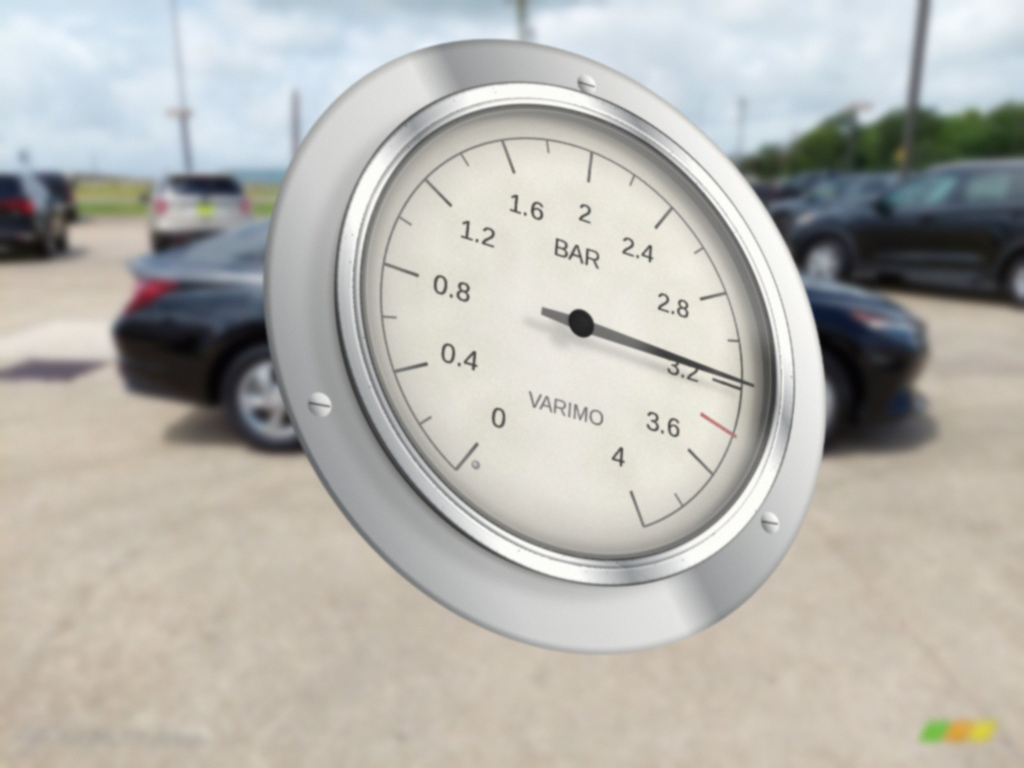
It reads 3.2
